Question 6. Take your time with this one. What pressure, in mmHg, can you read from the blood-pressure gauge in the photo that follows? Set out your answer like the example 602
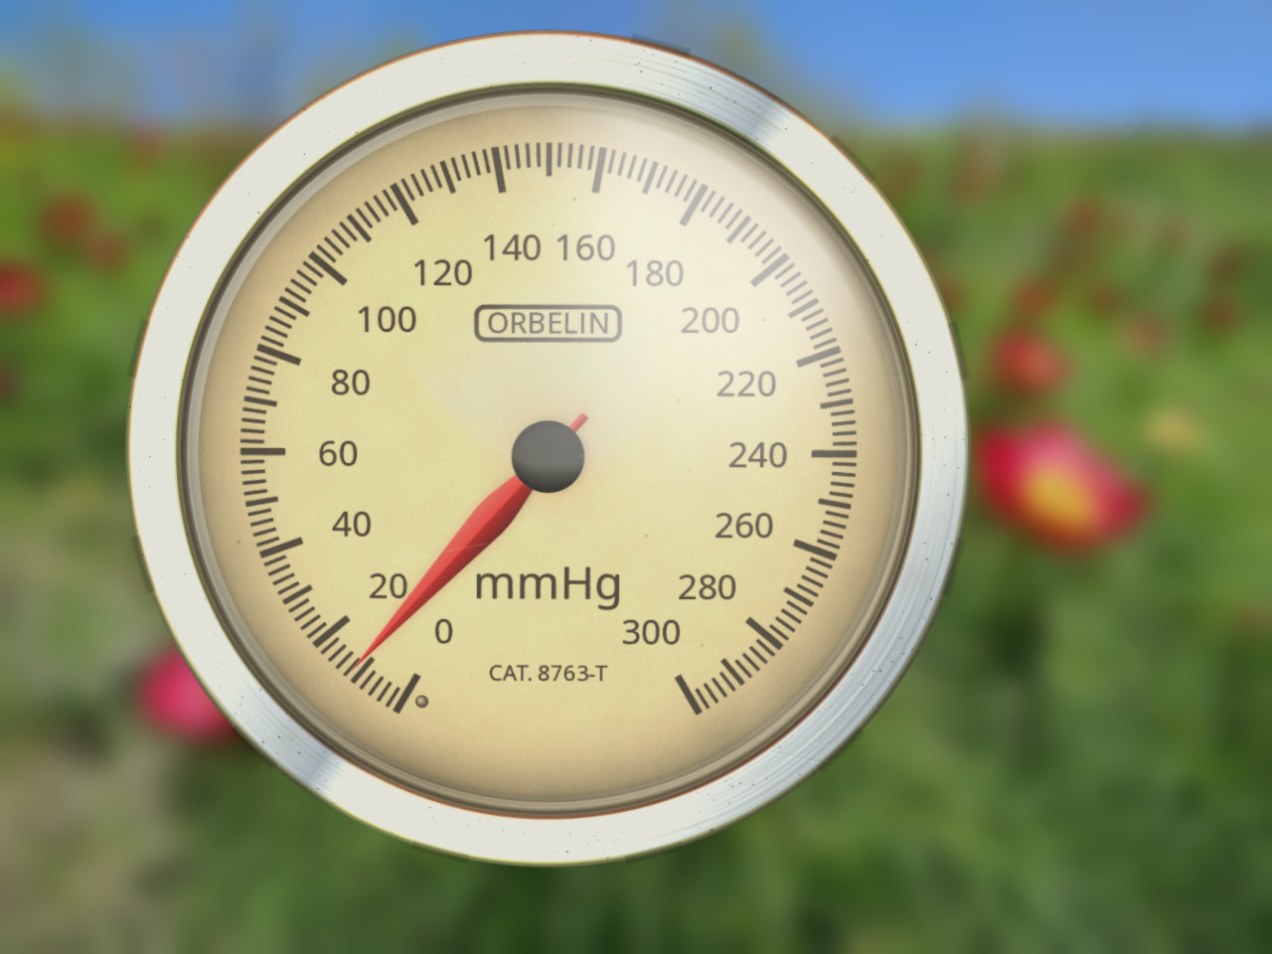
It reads 12
